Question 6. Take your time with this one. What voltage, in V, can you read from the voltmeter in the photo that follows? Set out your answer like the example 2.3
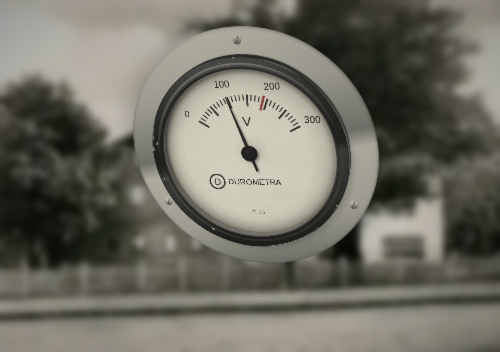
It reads 100
